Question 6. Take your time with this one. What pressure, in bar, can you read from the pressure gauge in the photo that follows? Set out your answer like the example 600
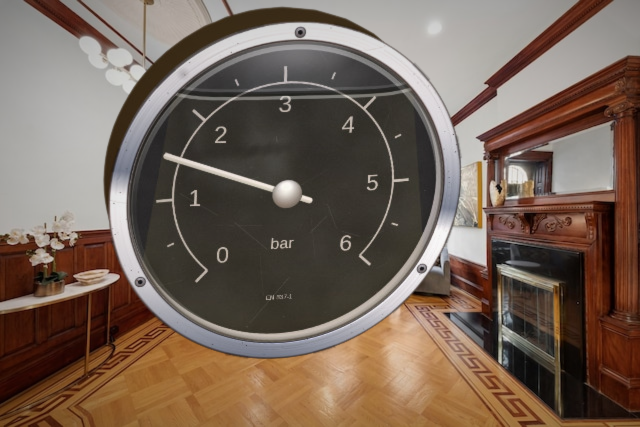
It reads 1.5
